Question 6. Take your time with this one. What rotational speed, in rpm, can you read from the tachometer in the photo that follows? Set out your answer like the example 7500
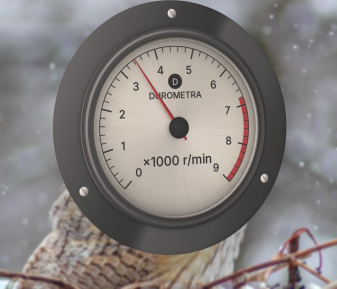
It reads 3400
